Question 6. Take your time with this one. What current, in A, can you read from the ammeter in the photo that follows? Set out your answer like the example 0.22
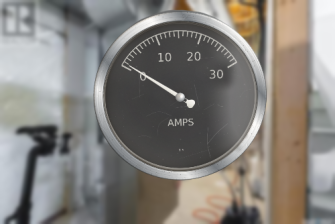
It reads 1
